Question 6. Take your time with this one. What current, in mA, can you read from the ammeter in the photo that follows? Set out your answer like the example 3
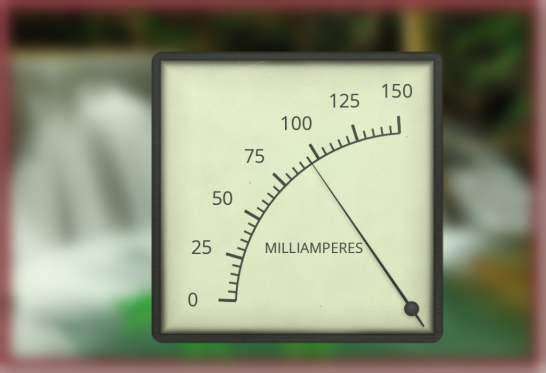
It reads 95
